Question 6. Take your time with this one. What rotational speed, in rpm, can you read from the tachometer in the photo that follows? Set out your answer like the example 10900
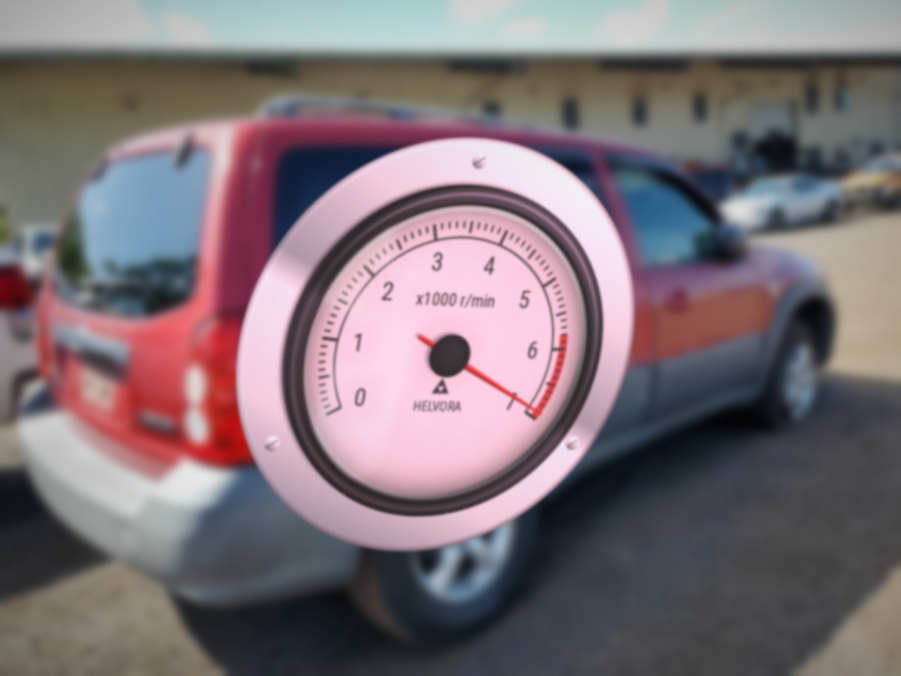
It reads 6900
